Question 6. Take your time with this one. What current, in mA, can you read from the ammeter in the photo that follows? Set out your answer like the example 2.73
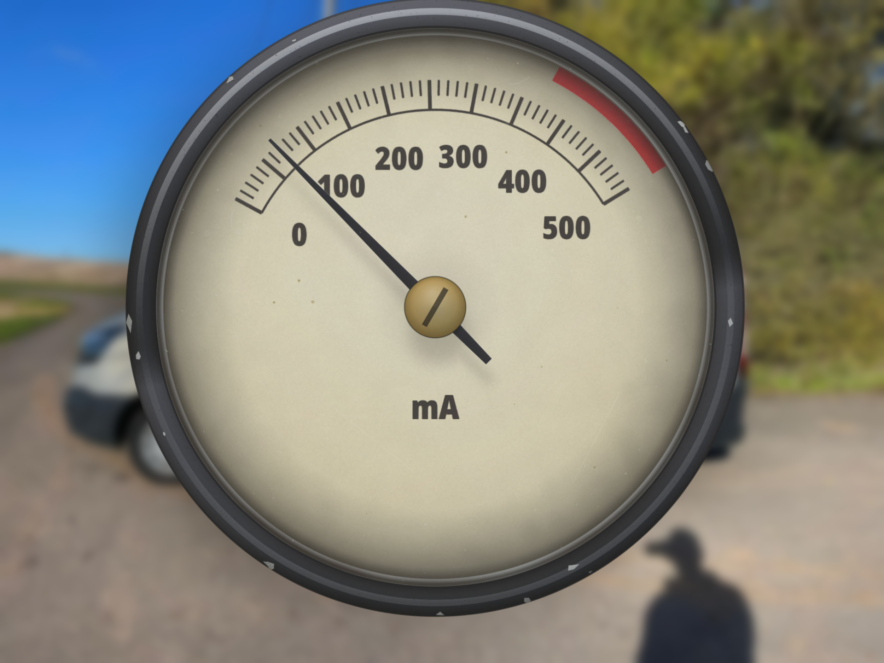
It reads 70
